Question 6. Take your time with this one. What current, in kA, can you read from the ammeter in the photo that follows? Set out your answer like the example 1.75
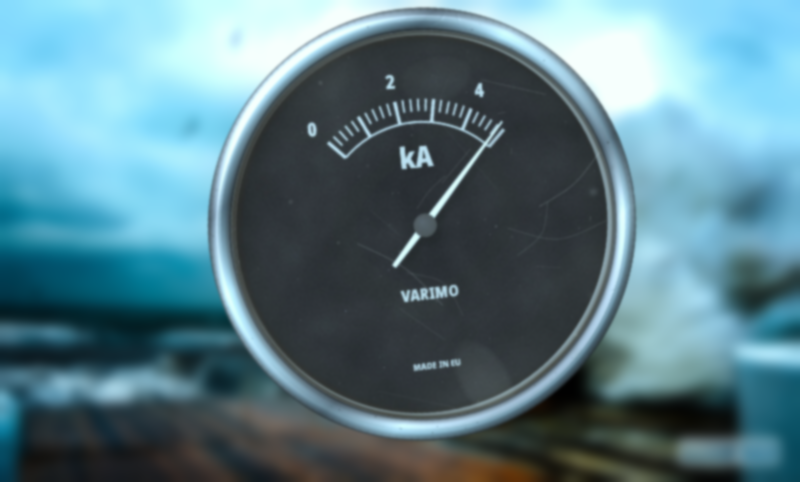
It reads 4.8
